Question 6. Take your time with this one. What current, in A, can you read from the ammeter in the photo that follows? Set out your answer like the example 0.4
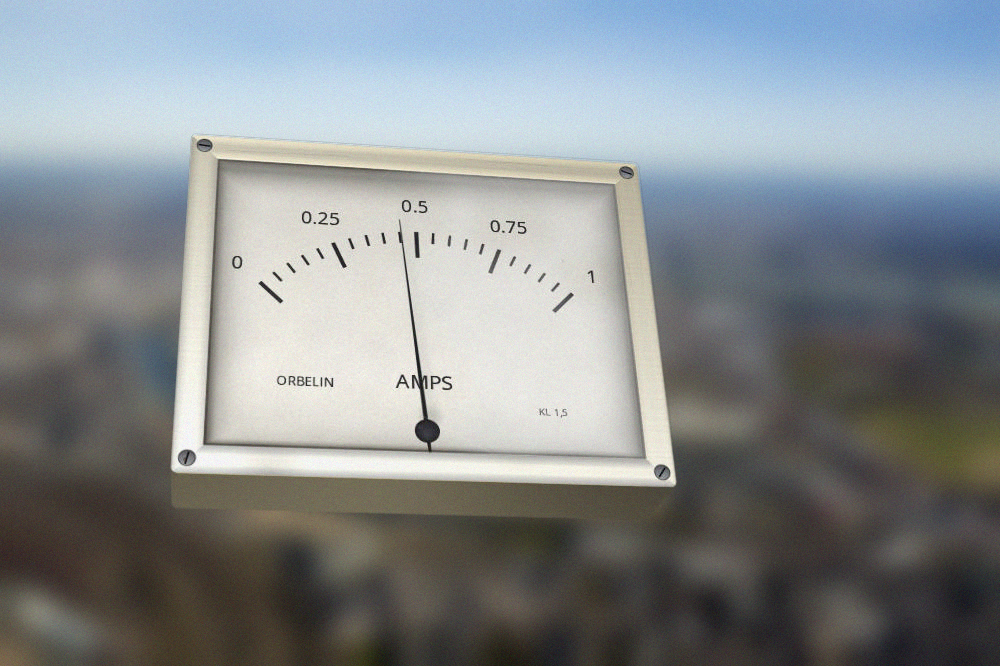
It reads 0.45
